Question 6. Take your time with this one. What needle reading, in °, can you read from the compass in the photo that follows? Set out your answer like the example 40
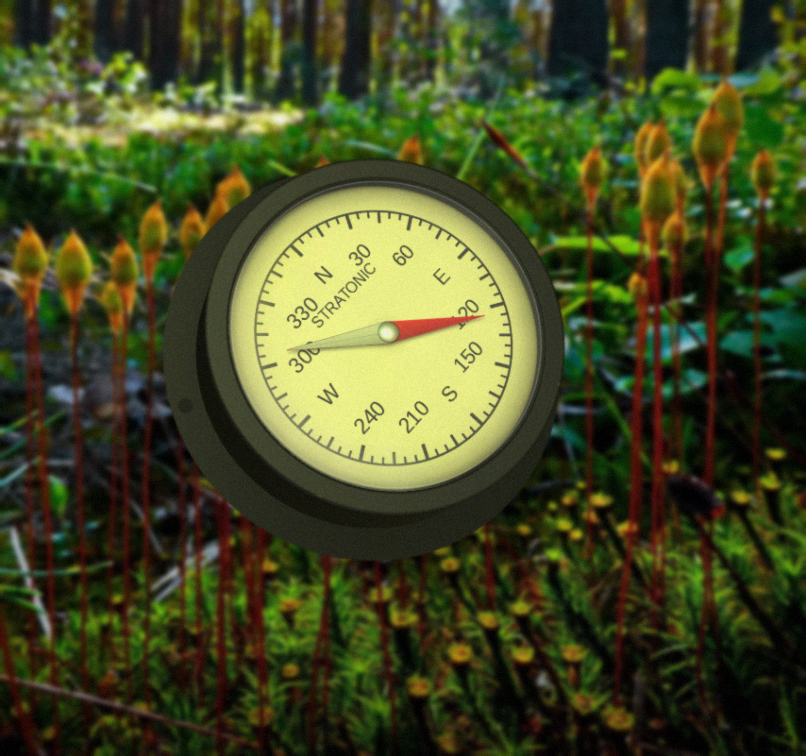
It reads 125
